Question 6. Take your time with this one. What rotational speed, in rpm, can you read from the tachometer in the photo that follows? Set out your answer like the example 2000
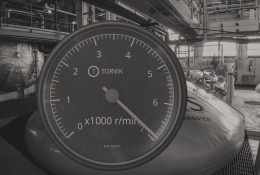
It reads 6900
